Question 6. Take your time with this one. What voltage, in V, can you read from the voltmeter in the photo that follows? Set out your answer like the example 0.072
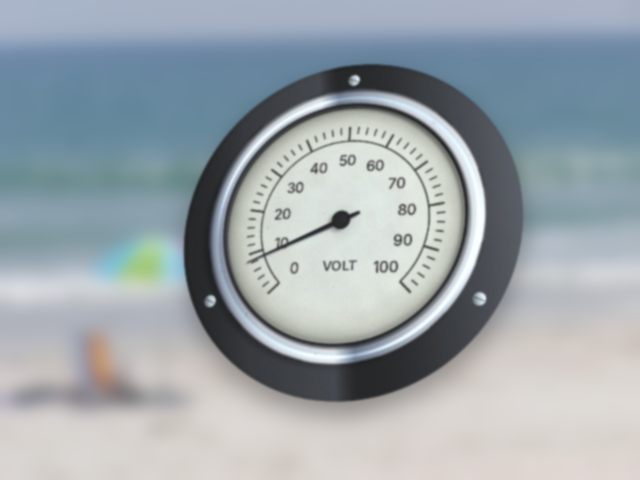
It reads 8
